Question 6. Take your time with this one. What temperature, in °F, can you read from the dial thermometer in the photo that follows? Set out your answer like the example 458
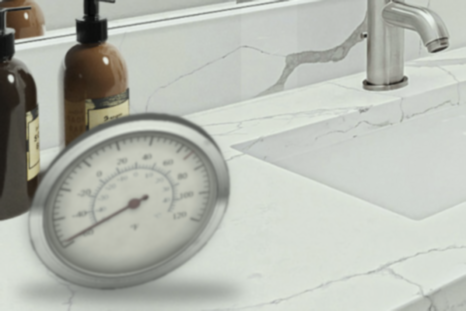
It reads -56
